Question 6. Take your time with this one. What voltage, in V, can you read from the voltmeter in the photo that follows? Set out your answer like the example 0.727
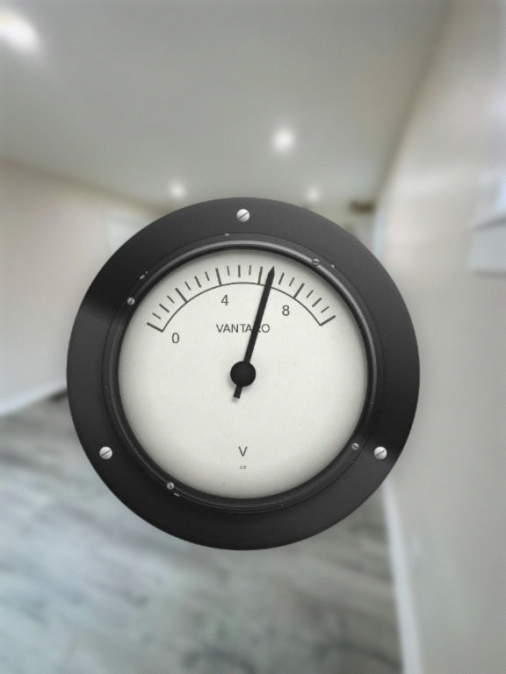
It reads 6.5
